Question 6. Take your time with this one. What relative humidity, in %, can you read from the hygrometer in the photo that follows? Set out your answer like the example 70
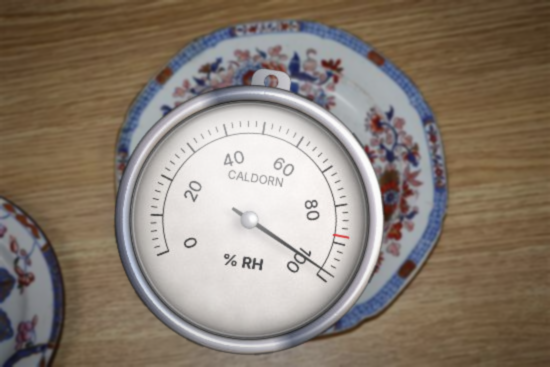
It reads 98
